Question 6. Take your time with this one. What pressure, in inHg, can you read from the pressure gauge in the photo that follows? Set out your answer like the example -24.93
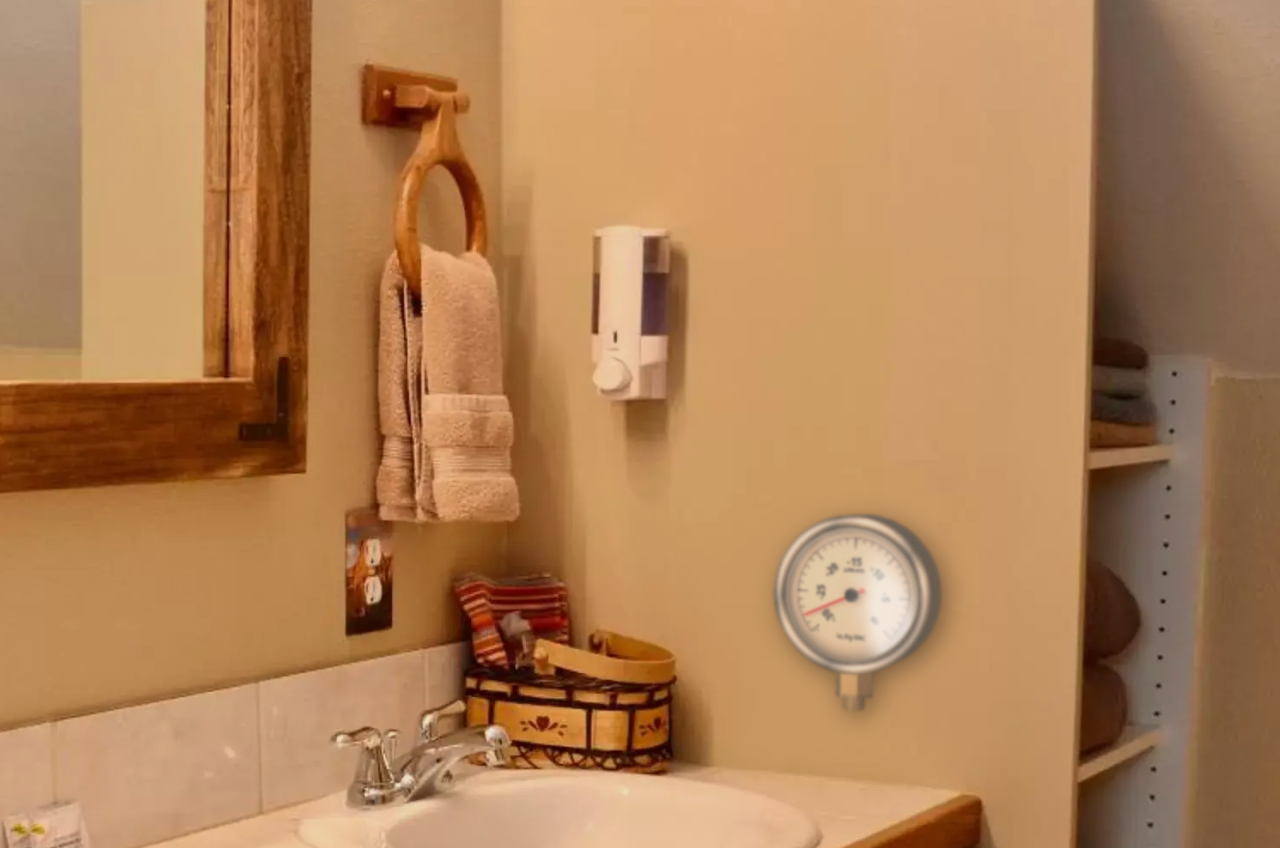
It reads -28
